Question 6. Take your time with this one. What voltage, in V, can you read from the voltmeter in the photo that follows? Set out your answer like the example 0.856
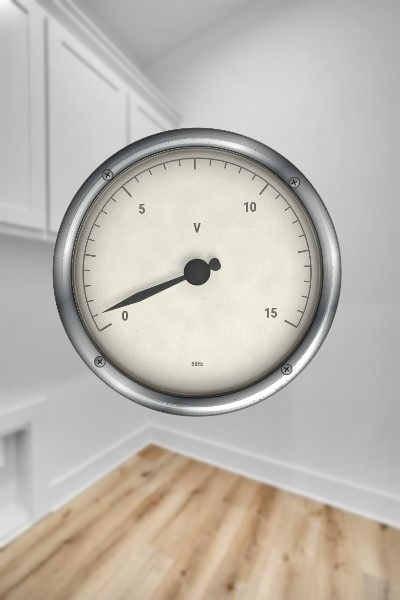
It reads 0.5
